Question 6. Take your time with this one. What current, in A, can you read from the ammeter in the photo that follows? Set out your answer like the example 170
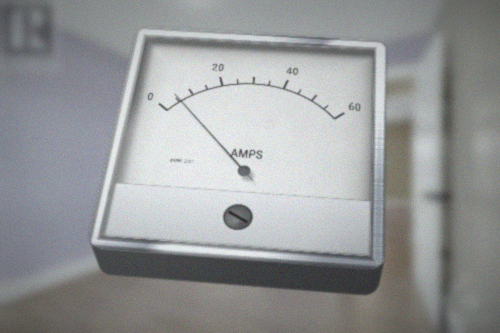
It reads 5
